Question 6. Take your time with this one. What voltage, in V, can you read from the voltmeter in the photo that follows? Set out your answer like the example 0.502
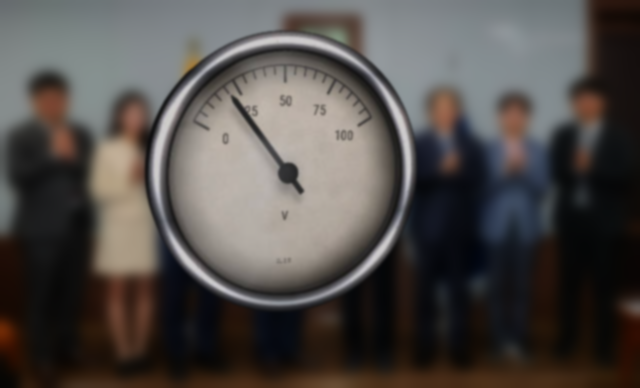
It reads 20
